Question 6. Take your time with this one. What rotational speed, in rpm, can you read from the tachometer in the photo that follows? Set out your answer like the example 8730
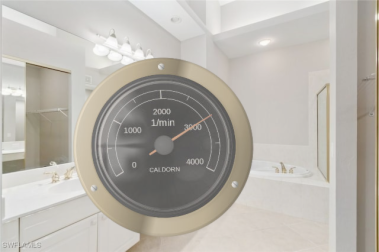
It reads 3000
